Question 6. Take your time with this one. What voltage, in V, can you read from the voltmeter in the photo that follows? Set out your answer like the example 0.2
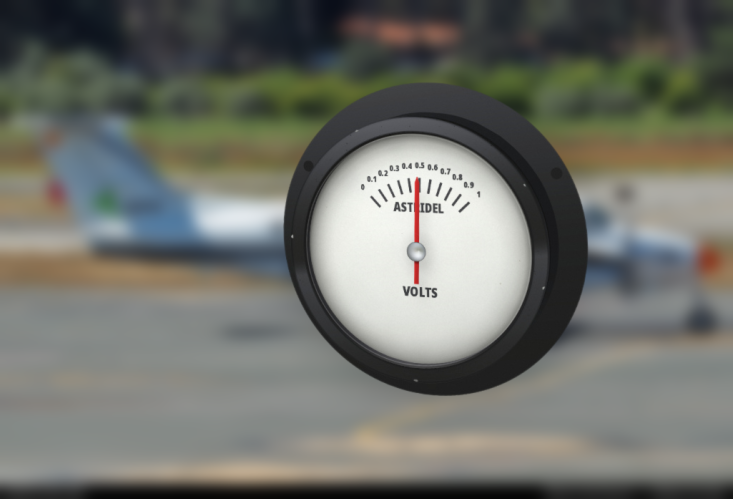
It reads 0.5
